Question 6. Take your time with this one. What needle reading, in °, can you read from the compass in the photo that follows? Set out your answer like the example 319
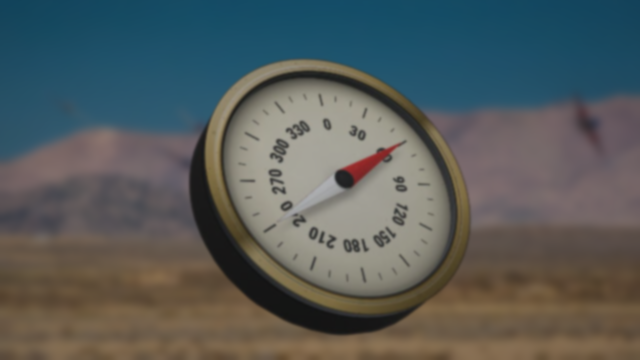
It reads 60
